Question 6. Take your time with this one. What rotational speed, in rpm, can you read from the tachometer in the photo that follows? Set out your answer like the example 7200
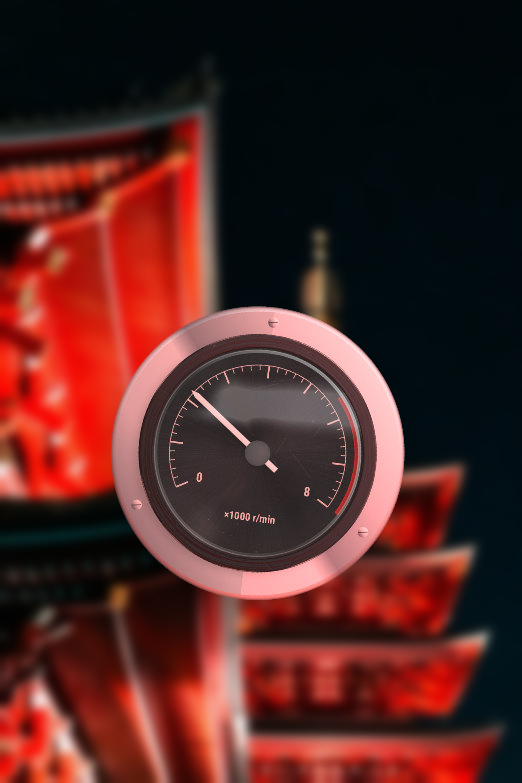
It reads 2200
